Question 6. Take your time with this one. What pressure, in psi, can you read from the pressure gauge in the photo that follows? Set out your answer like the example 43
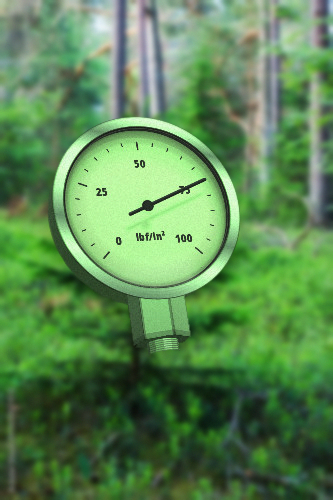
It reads 75
